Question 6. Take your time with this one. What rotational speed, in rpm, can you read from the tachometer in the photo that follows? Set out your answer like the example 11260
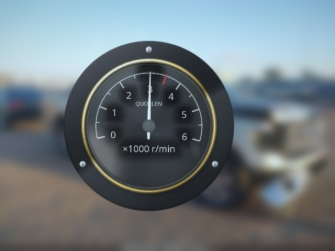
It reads 3000
